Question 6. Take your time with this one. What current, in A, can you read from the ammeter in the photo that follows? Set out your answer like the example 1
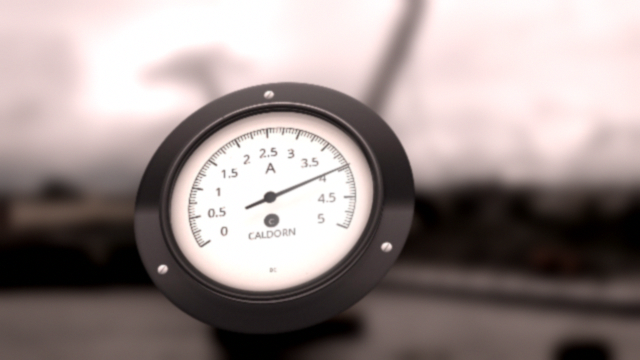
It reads 4
